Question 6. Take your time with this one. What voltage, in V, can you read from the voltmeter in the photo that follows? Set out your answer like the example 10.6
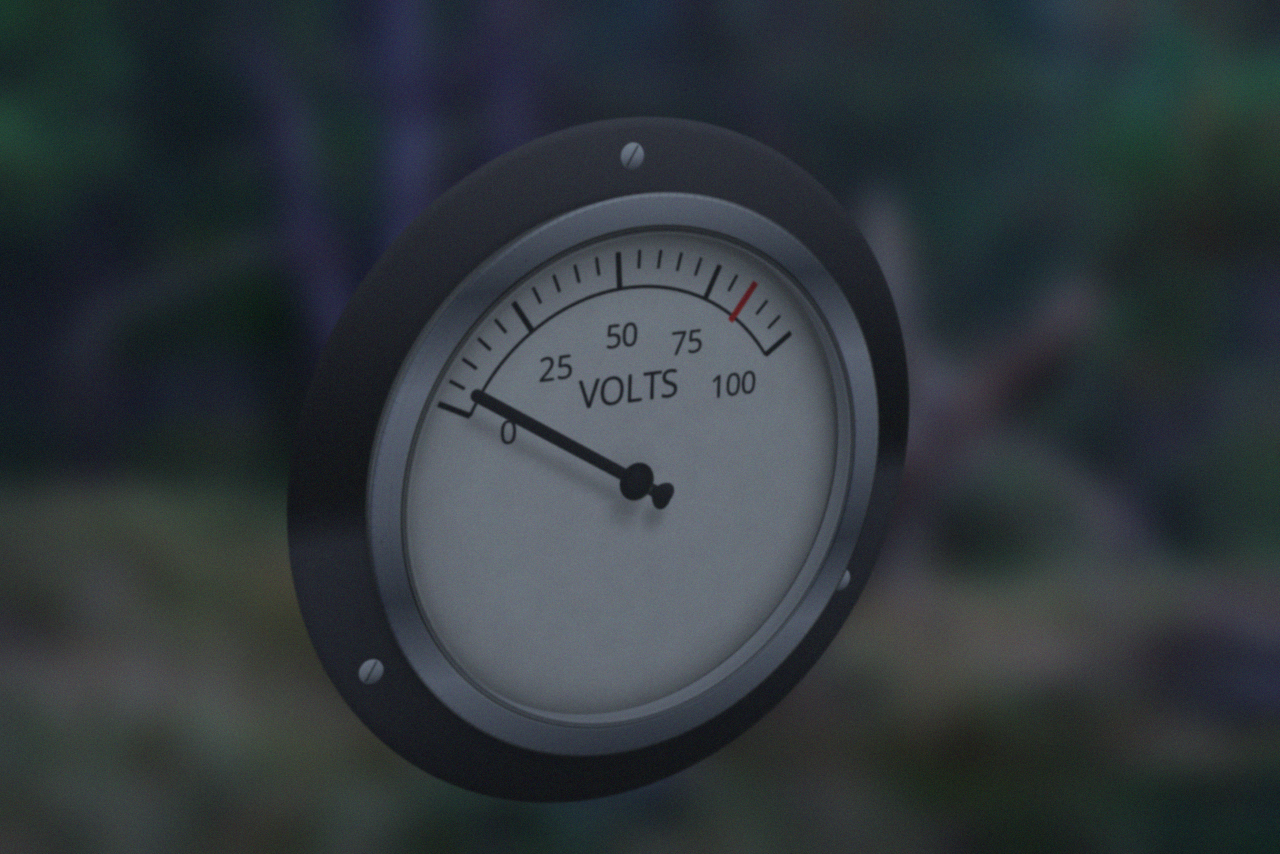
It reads 5
